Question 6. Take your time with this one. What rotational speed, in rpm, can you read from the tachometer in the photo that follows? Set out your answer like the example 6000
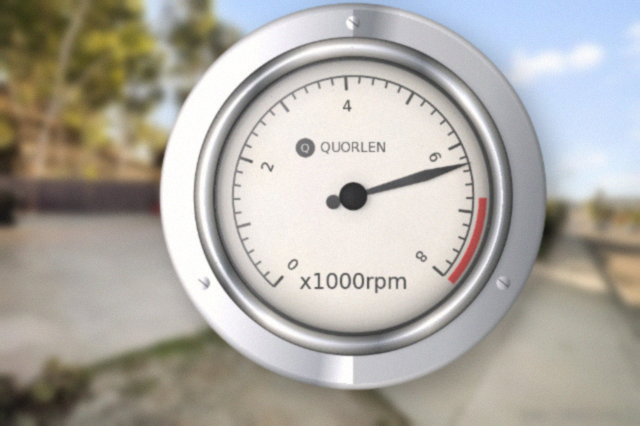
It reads 6300
